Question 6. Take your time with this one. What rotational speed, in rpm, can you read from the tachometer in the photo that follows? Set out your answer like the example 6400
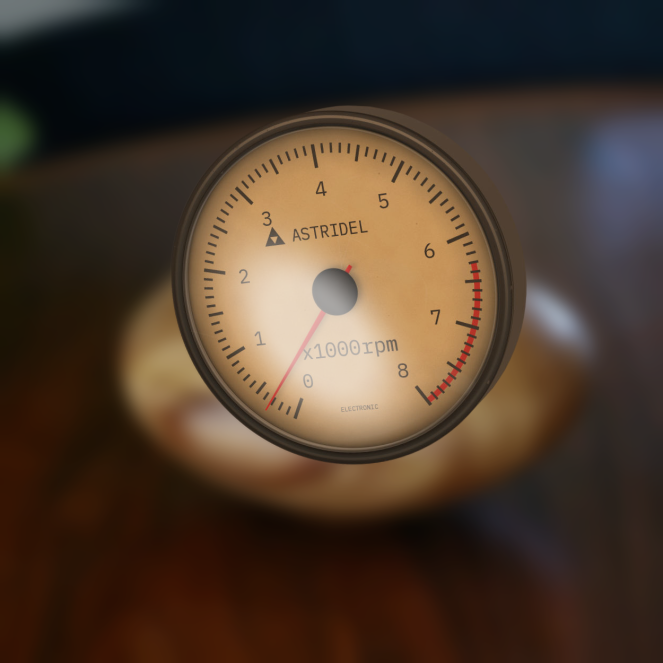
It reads 300
